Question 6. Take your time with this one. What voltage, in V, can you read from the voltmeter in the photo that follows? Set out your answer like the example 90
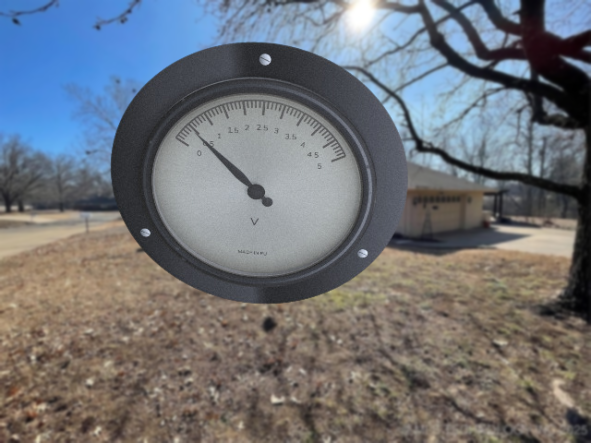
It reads 0.5
